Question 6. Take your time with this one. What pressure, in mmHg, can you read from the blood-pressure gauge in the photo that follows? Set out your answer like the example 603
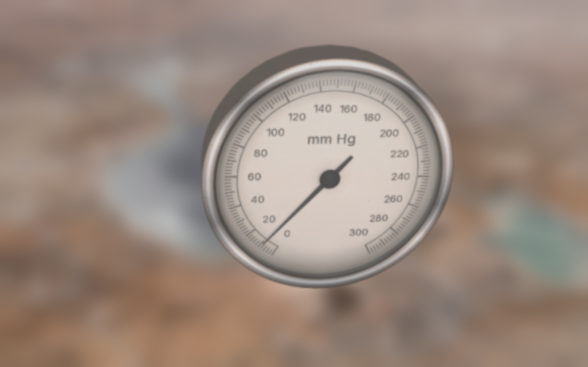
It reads 10
